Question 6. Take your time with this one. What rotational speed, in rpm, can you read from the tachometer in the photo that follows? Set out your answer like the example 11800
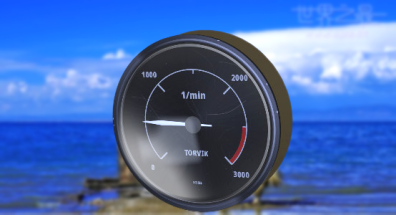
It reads 500
